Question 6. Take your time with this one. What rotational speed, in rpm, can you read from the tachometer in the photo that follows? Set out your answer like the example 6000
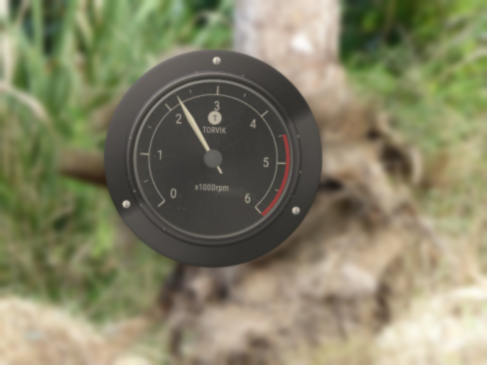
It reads 2250
